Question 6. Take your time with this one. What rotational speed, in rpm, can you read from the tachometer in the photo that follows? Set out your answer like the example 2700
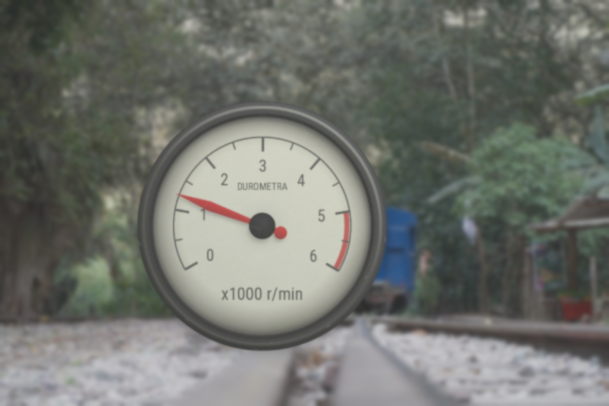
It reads 1250
